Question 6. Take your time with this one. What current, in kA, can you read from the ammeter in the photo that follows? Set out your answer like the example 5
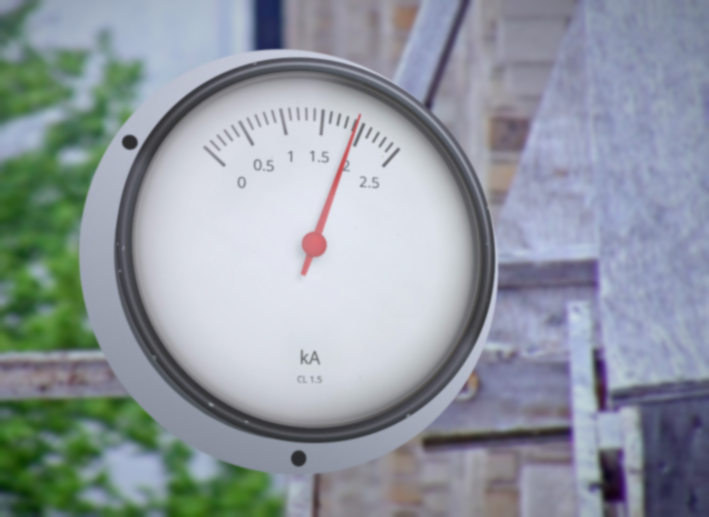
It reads 1.9
